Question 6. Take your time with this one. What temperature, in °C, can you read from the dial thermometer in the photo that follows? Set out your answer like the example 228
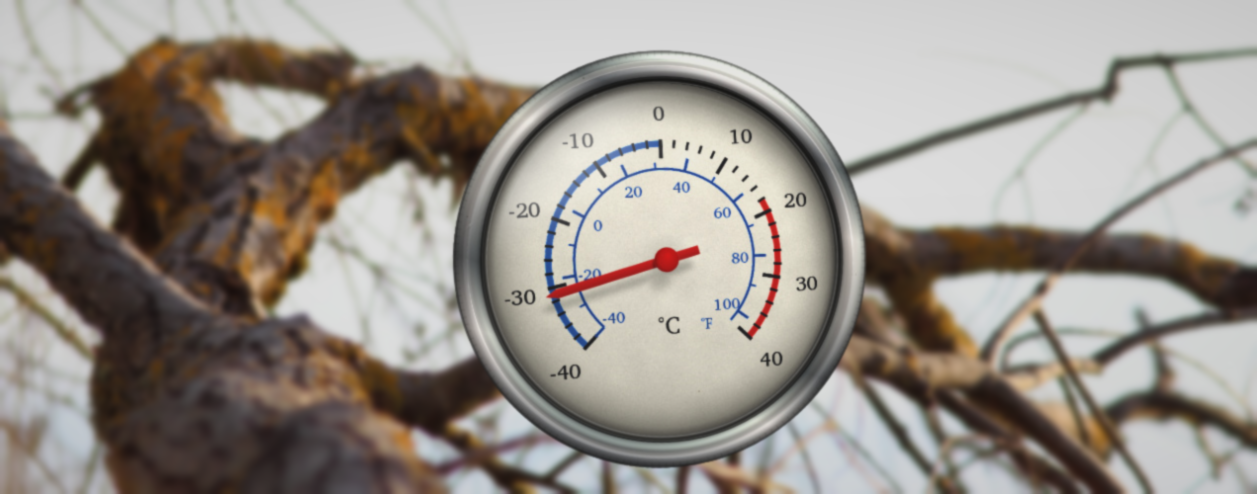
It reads -31
